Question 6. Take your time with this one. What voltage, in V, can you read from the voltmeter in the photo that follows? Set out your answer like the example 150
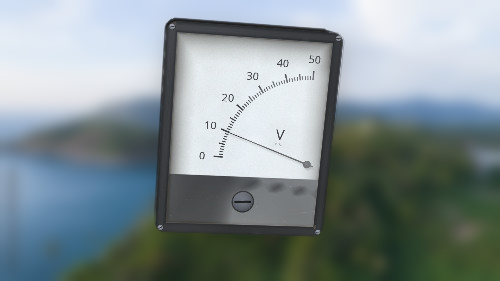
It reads 10
